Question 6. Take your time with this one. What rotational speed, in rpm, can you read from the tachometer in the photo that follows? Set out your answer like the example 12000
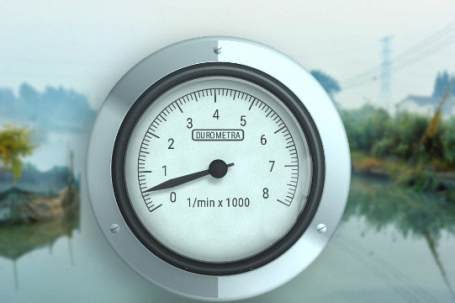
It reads 500
